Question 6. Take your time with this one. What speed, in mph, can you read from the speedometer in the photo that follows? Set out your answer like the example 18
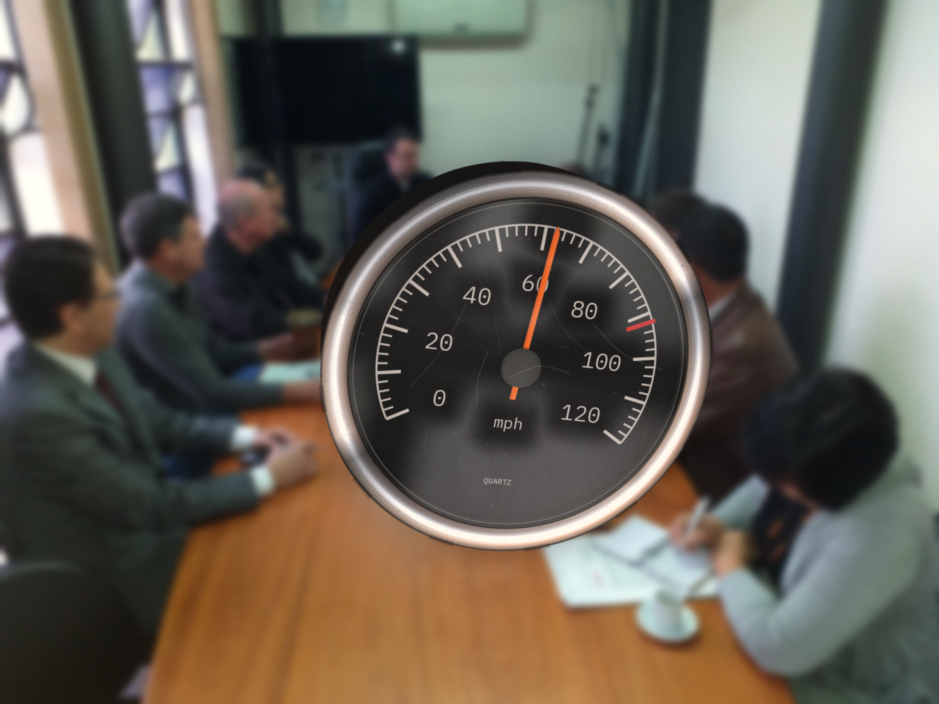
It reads 62
